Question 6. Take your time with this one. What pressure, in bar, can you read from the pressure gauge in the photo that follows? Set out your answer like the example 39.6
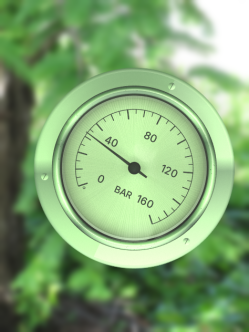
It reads 32.5
